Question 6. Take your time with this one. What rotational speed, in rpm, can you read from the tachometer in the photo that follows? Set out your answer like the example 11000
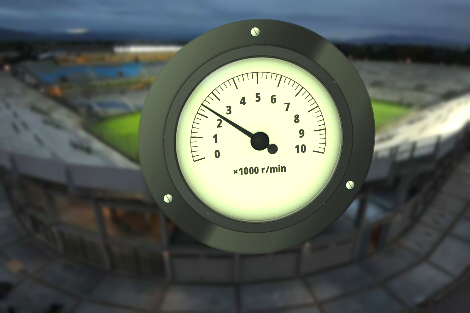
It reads 2400
